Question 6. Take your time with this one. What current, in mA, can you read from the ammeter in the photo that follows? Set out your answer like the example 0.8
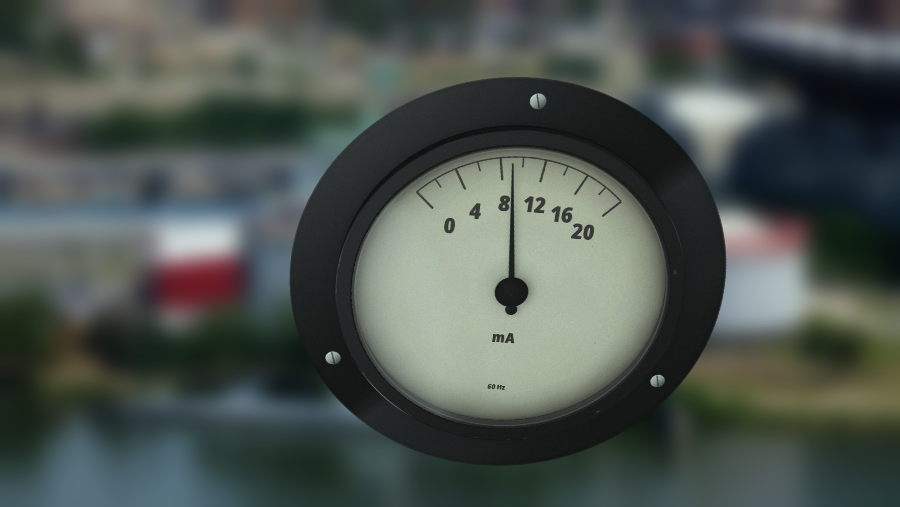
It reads 9
